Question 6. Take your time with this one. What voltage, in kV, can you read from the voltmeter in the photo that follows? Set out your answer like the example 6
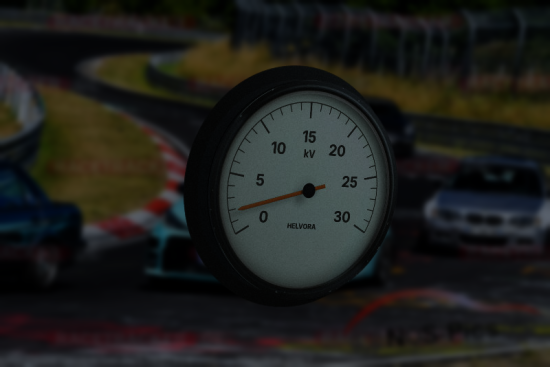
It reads 2
